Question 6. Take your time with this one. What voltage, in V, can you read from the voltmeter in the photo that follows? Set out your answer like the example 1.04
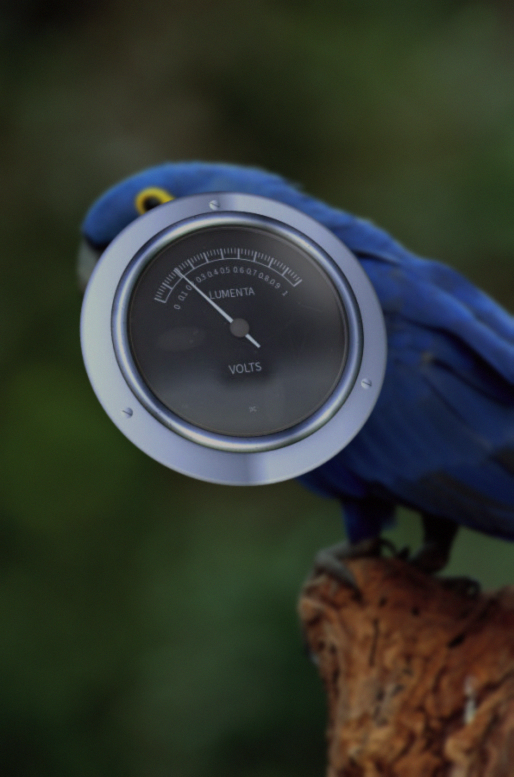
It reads 0.2
